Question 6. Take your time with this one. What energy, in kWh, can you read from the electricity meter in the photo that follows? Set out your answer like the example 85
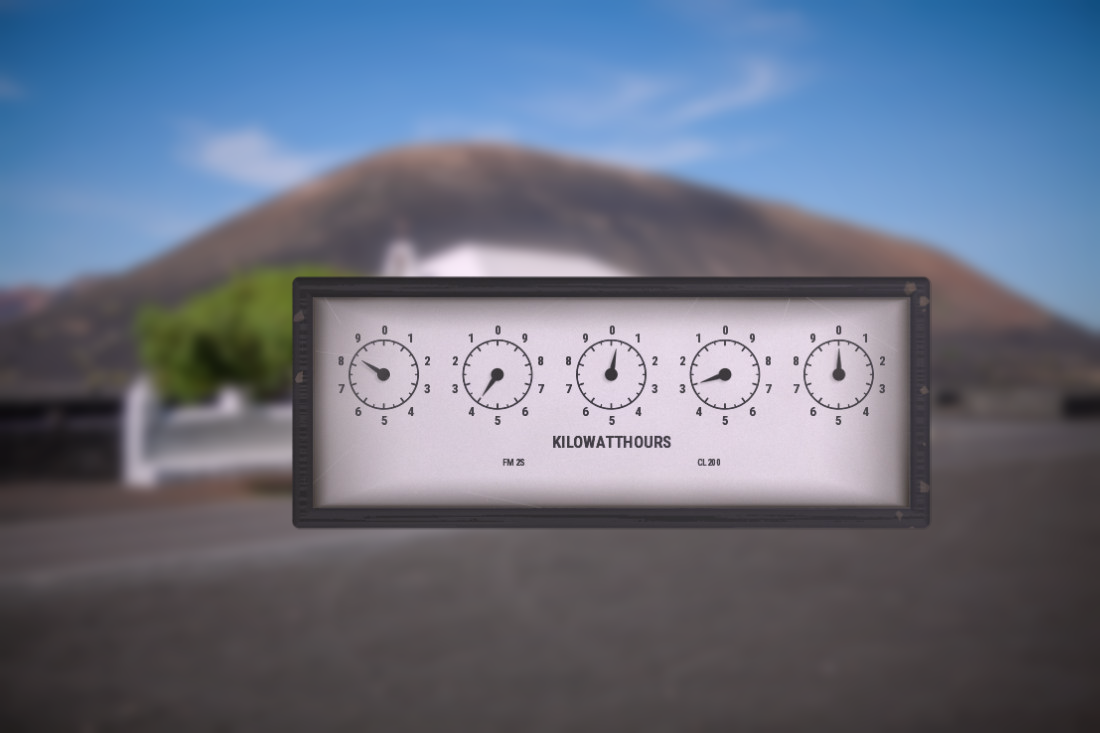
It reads 84030
